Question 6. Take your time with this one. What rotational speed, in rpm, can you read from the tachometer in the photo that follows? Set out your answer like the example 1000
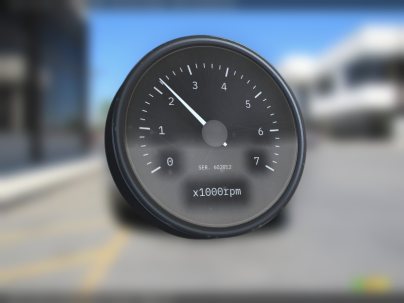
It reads 2200
